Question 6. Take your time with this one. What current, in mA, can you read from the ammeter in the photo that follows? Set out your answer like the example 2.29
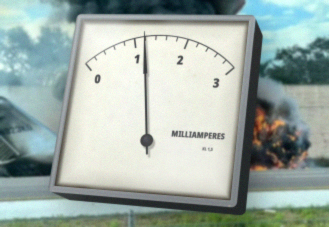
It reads 1.2
